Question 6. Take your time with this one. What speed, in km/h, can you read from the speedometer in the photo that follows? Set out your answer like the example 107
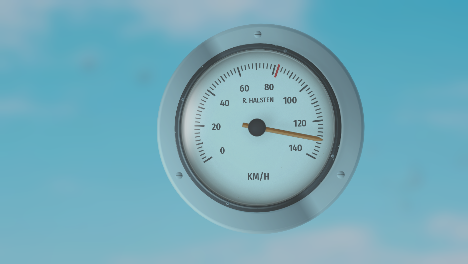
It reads 130
